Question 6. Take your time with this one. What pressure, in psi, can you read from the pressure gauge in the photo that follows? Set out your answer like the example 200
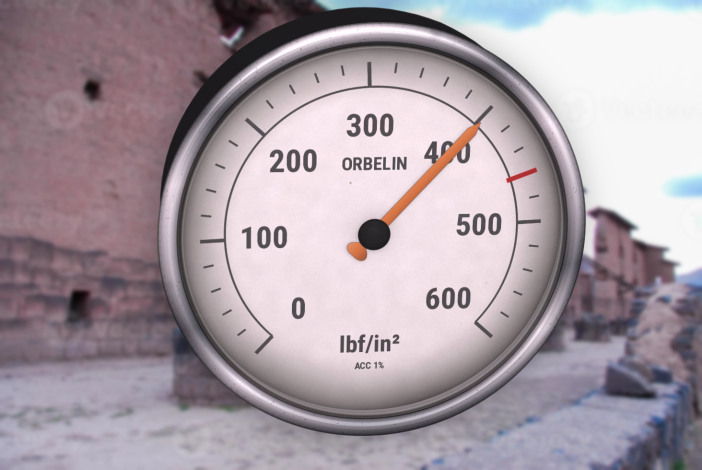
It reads 400
